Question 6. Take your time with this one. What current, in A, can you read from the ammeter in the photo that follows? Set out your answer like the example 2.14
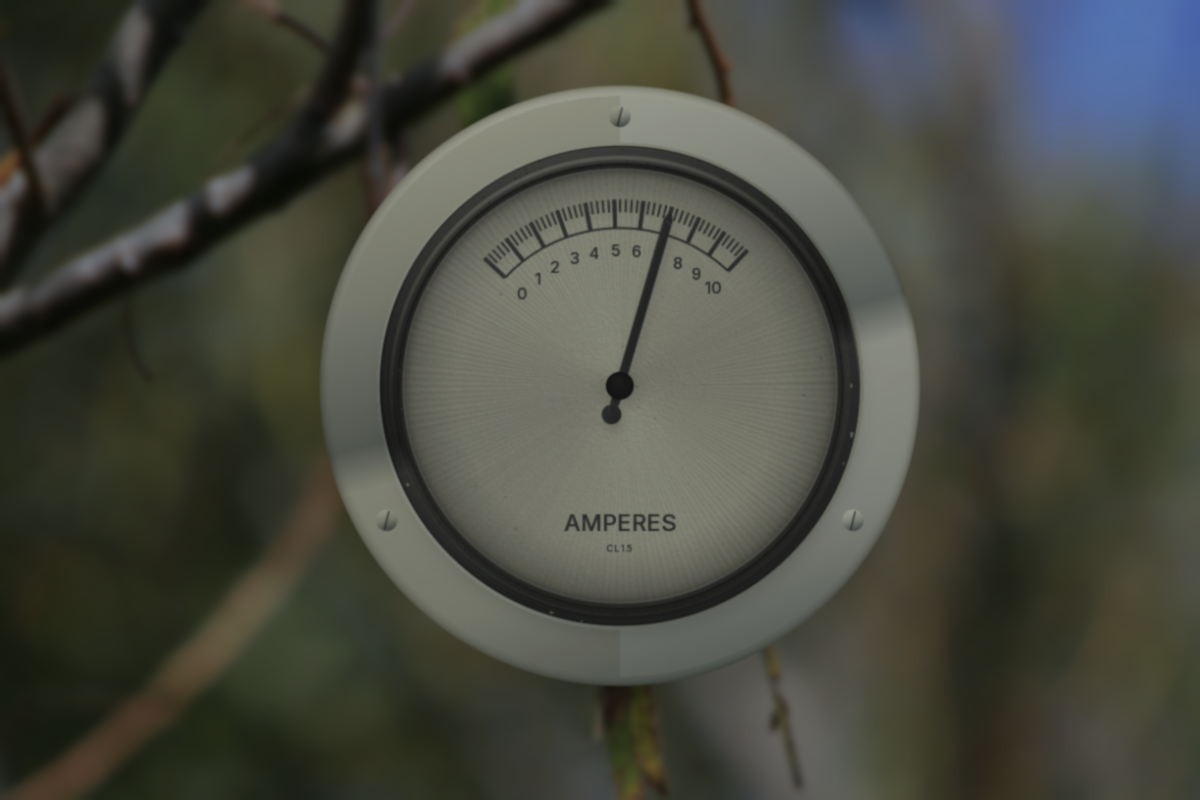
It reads 7
